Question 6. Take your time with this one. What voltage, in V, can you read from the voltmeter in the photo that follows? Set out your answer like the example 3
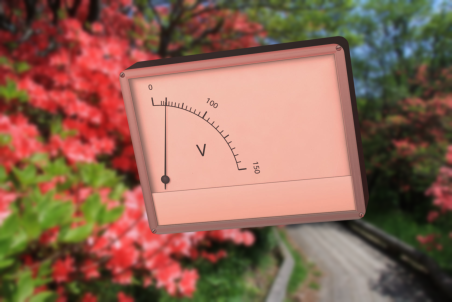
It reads 50
